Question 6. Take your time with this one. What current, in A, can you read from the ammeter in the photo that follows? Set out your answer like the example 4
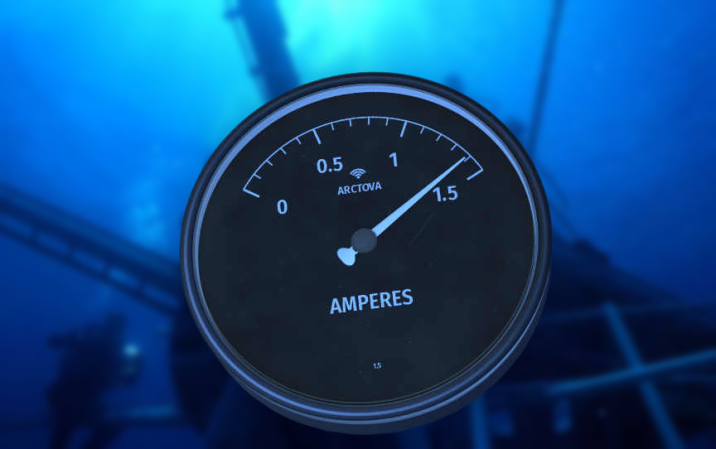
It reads 1.4
